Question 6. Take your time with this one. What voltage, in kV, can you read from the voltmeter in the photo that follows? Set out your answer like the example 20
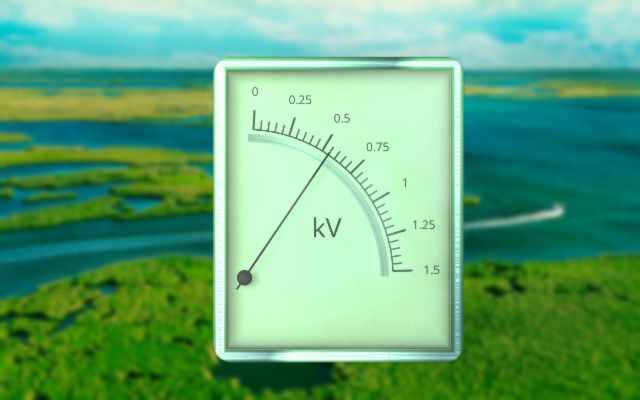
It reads 0.55
